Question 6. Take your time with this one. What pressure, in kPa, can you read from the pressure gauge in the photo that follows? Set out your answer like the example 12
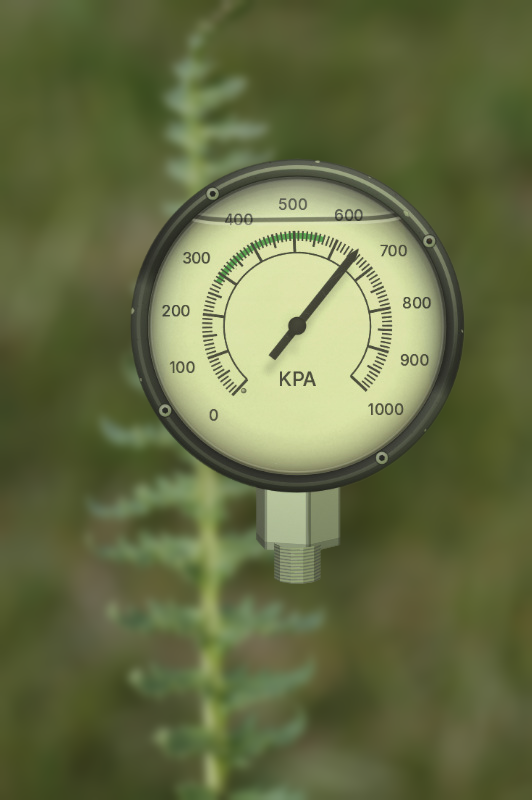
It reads 650
